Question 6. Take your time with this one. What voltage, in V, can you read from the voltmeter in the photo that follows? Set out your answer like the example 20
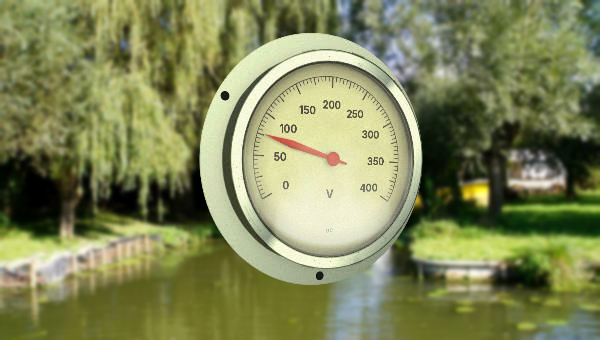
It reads 75
